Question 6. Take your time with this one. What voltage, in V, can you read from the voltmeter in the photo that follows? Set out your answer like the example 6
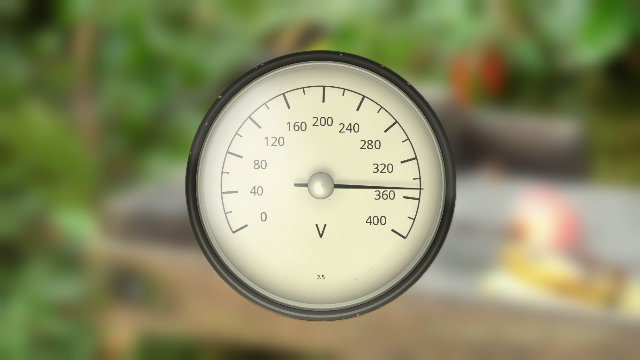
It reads 350
